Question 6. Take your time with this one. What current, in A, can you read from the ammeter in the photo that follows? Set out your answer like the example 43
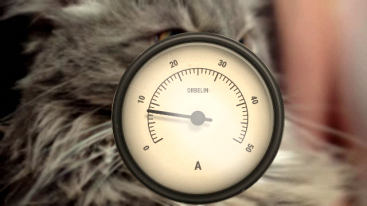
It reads 8
